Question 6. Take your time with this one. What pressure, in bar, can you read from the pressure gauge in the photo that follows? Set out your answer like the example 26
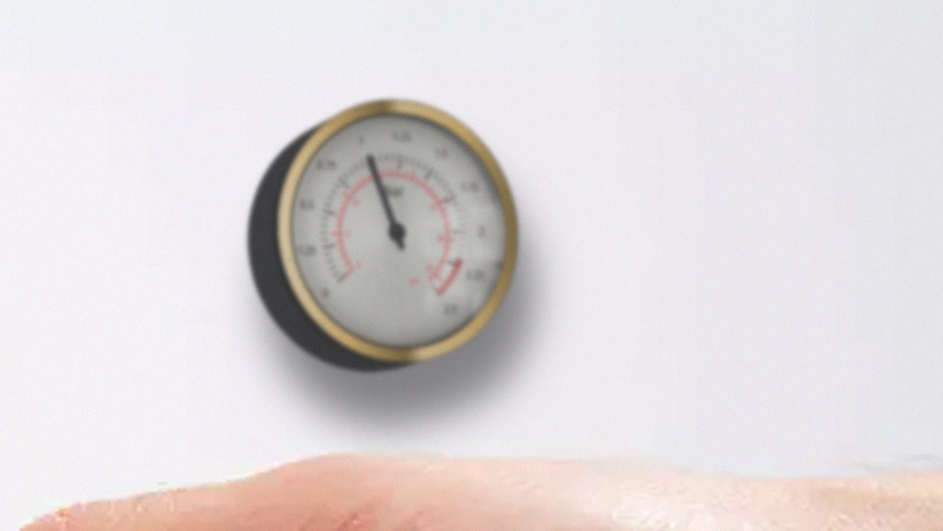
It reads 1
